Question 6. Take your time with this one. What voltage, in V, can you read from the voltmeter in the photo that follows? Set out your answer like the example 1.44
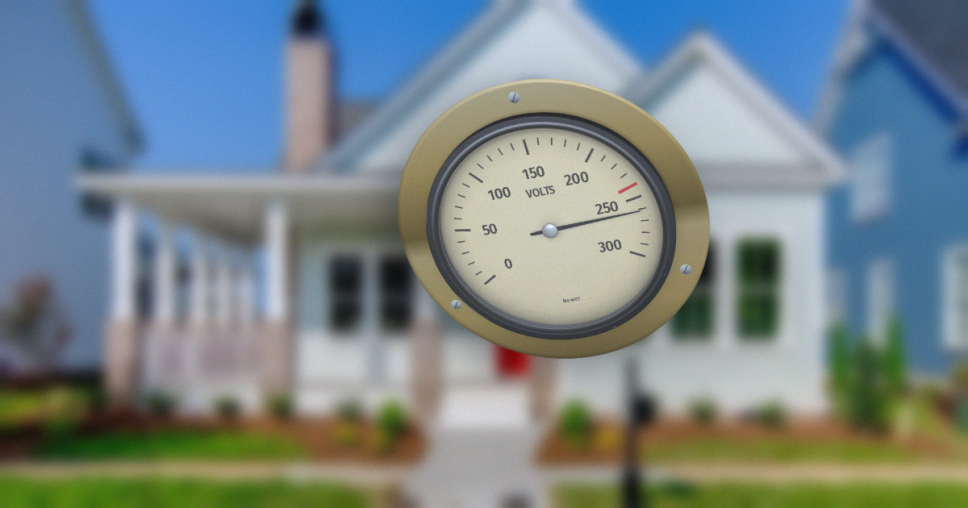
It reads 260
